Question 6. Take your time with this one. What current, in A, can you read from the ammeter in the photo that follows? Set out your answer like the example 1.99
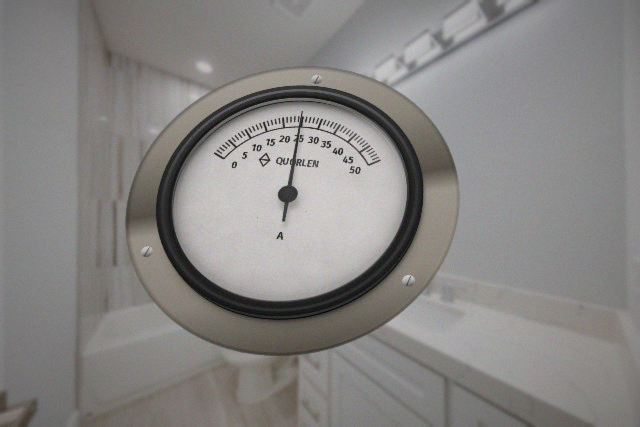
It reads 25
